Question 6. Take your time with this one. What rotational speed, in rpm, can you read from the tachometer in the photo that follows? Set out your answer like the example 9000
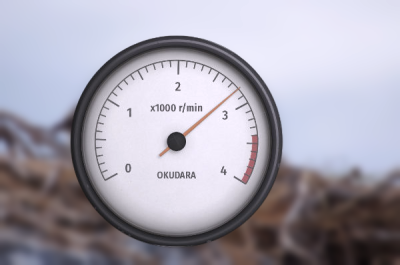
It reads 2800
